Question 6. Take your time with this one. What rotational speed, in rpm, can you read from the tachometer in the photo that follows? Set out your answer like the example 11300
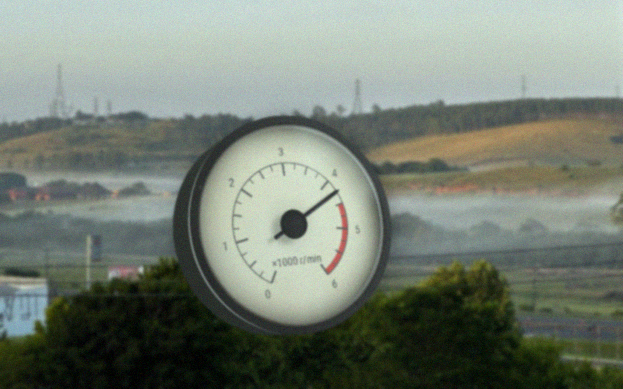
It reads 4250
